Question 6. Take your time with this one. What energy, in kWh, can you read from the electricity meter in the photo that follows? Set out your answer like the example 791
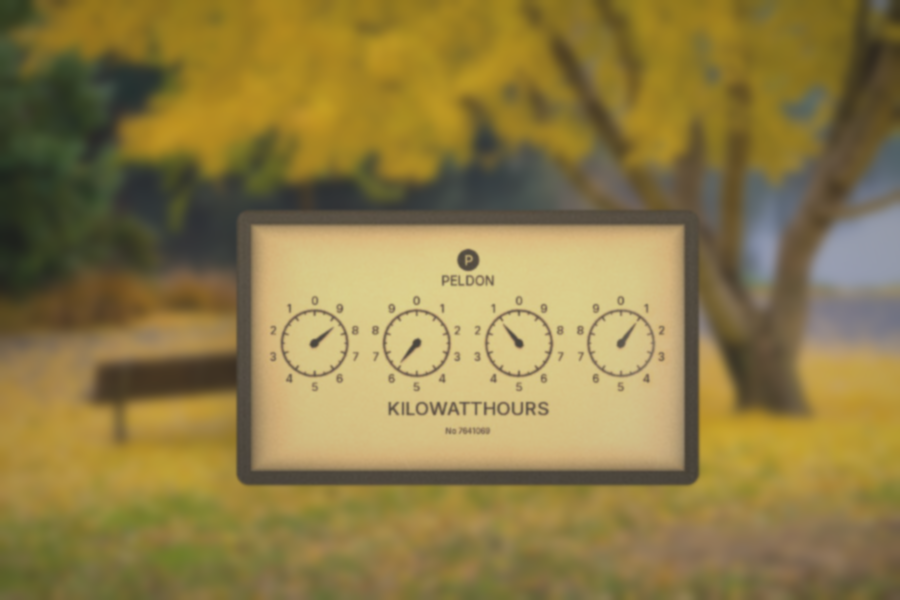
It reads 8611
